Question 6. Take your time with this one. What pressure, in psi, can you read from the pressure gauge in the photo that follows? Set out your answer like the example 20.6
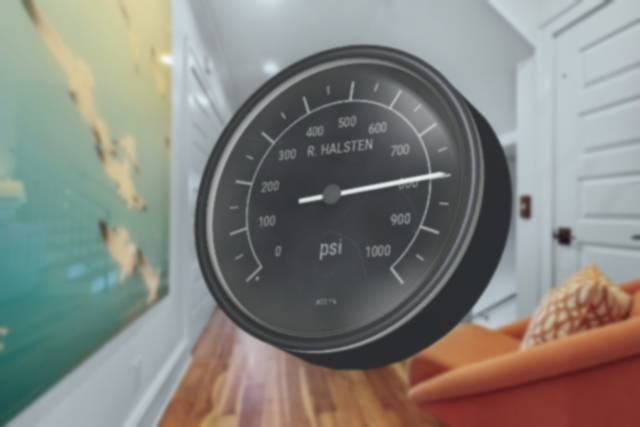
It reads 800
